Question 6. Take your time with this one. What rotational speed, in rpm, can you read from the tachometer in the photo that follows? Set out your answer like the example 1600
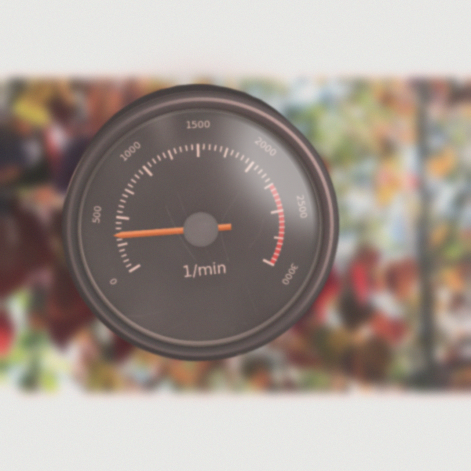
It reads 350
